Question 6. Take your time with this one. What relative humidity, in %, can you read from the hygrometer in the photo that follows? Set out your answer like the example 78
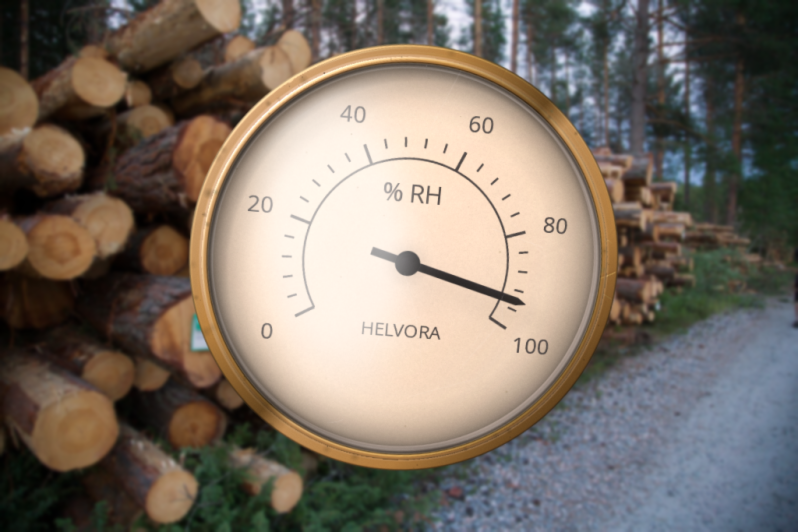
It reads 94
